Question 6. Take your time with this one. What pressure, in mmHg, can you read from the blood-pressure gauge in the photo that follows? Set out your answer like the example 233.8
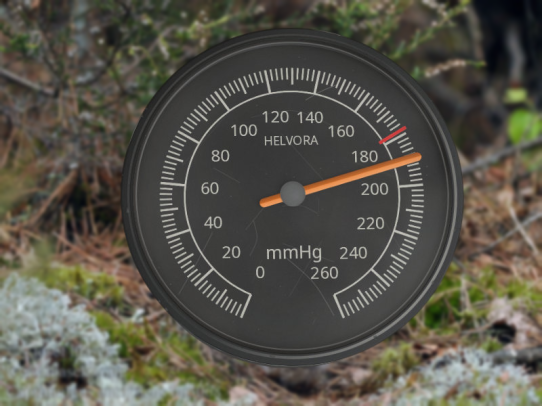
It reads 190
